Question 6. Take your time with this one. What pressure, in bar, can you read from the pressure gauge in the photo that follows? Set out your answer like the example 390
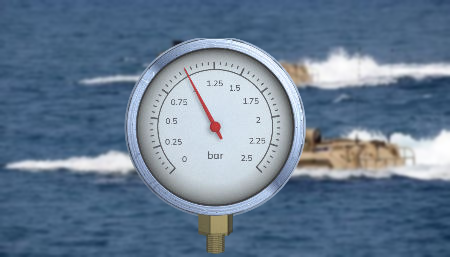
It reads 1
